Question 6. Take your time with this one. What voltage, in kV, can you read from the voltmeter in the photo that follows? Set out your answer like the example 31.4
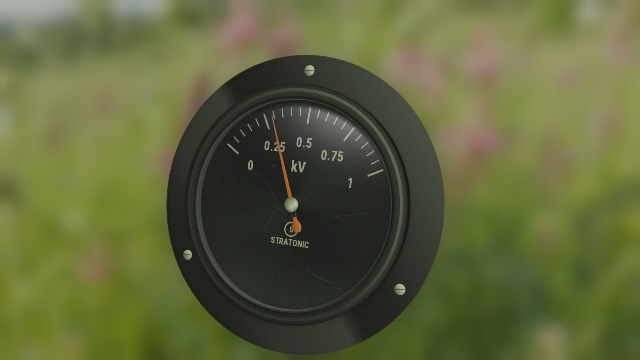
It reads 0.3
